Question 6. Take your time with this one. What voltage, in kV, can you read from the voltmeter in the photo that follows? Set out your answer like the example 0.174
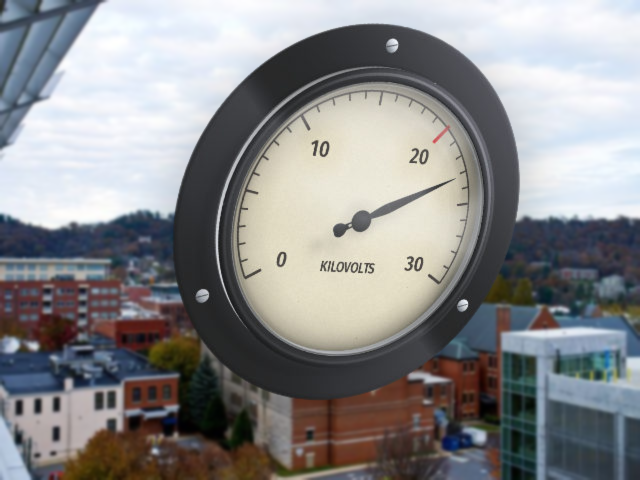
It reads 23
